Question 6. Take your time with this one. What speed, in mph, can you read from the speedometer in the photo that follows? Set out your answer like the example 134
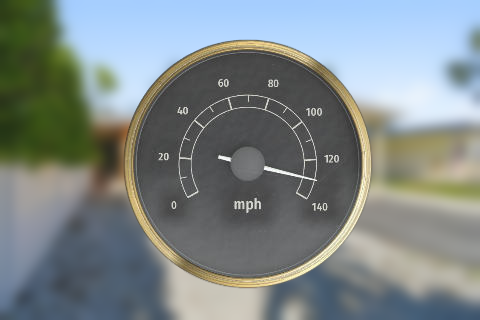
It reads 130
